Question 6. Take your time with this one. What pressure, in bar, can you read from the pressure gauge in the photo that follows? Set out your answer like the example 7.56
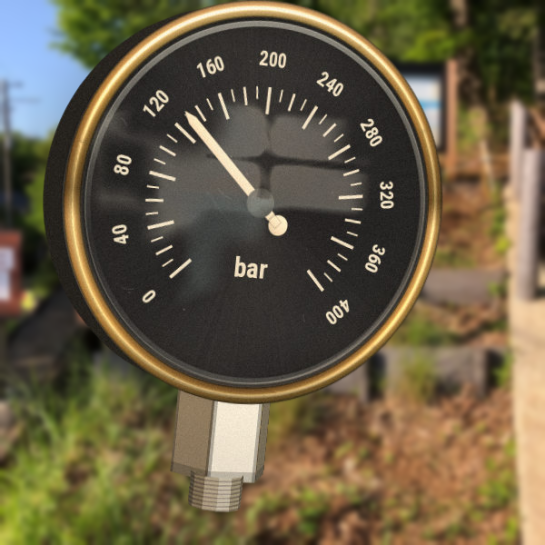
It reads 130
